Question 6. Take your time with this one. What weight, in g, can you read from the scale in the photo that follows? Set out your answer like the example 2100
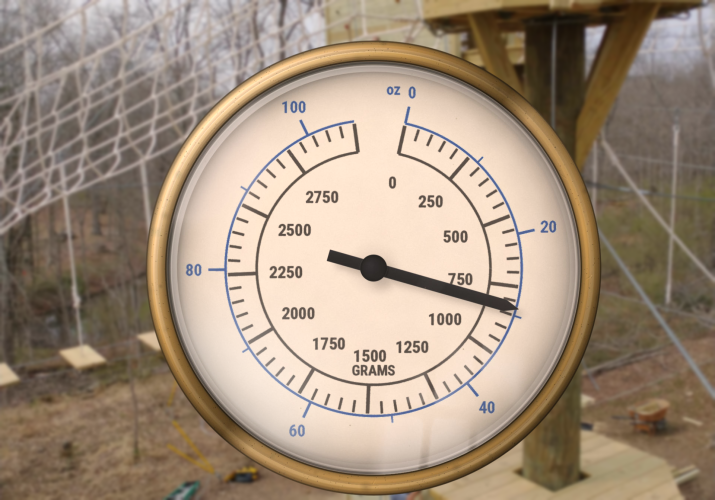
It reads 825
